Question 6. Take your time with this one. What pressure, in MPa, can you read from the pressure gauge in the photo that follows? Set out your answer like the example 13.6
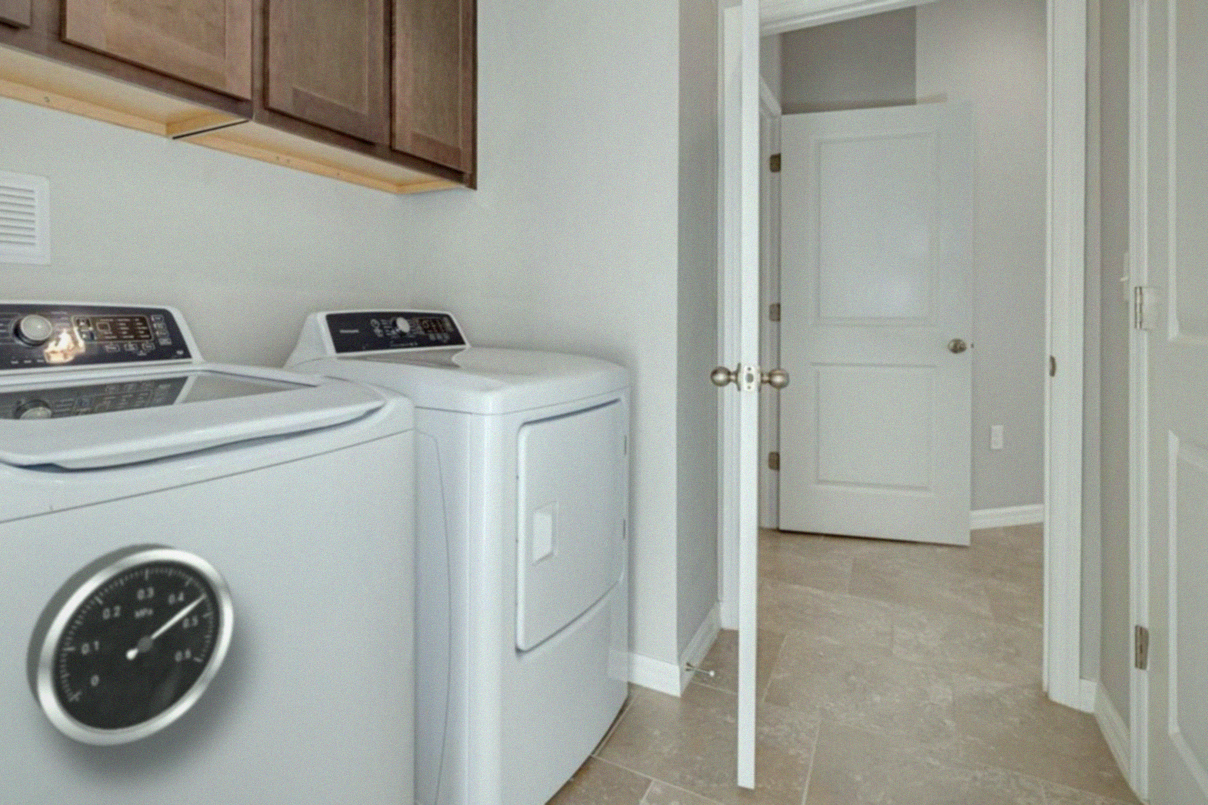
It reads 0.45
